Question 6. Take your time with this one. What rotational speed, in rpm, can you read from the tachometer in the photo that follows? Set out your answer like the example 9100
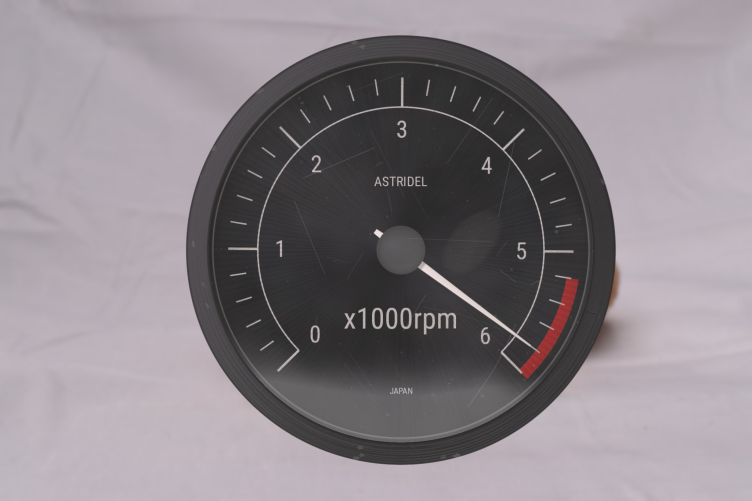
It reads 5800
